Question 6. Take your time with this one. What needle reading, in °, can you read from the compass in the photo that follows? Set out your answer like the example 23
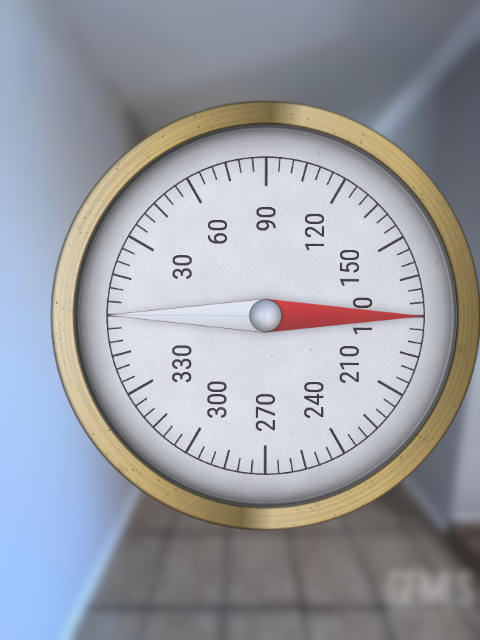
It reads 180
